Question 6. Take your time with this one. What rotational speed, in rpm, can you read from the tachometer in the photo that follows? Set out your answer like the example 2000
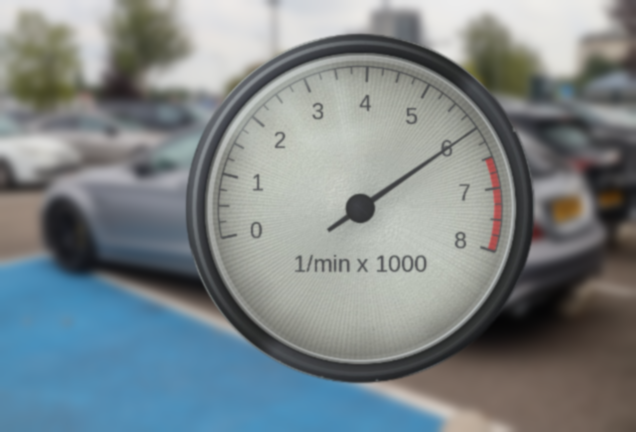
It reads 6000
